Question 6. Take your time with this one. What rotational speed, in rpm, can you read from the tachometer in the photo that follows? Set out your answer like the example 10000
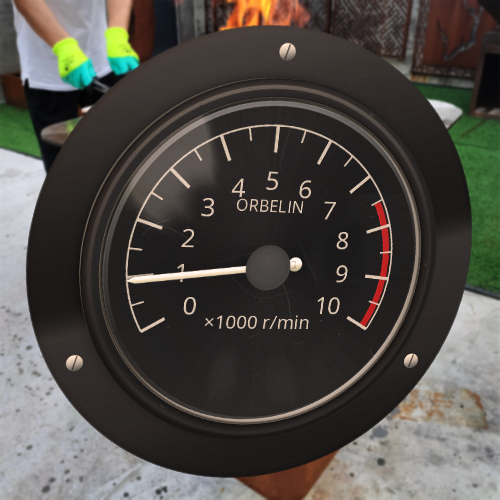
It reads 1000
